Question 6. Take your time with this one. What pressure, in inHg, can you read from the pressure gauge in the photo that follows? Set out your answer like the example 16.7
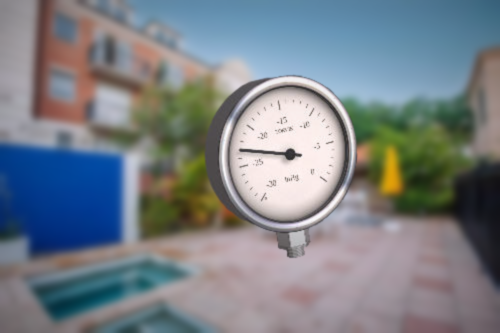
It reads -23
